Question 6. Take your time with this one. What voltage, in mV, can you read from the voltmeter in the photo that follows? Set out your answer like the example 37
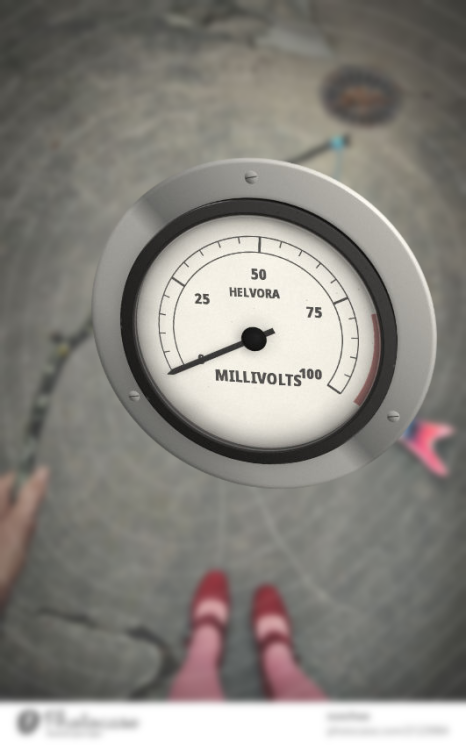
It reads 0
